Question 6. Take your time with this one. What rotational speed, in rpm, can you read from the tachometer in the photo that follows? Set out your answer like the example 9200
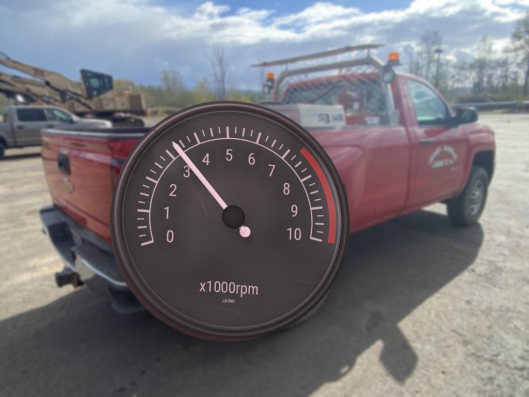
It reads 3250
